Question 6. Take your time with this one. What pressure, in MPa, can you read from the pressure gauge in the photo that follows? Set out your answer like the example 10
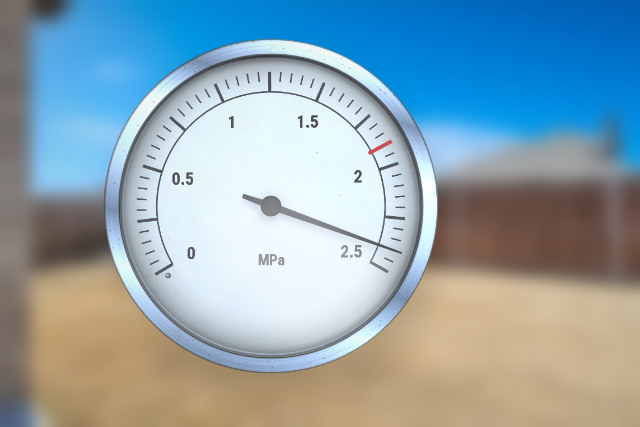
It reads 2.4
